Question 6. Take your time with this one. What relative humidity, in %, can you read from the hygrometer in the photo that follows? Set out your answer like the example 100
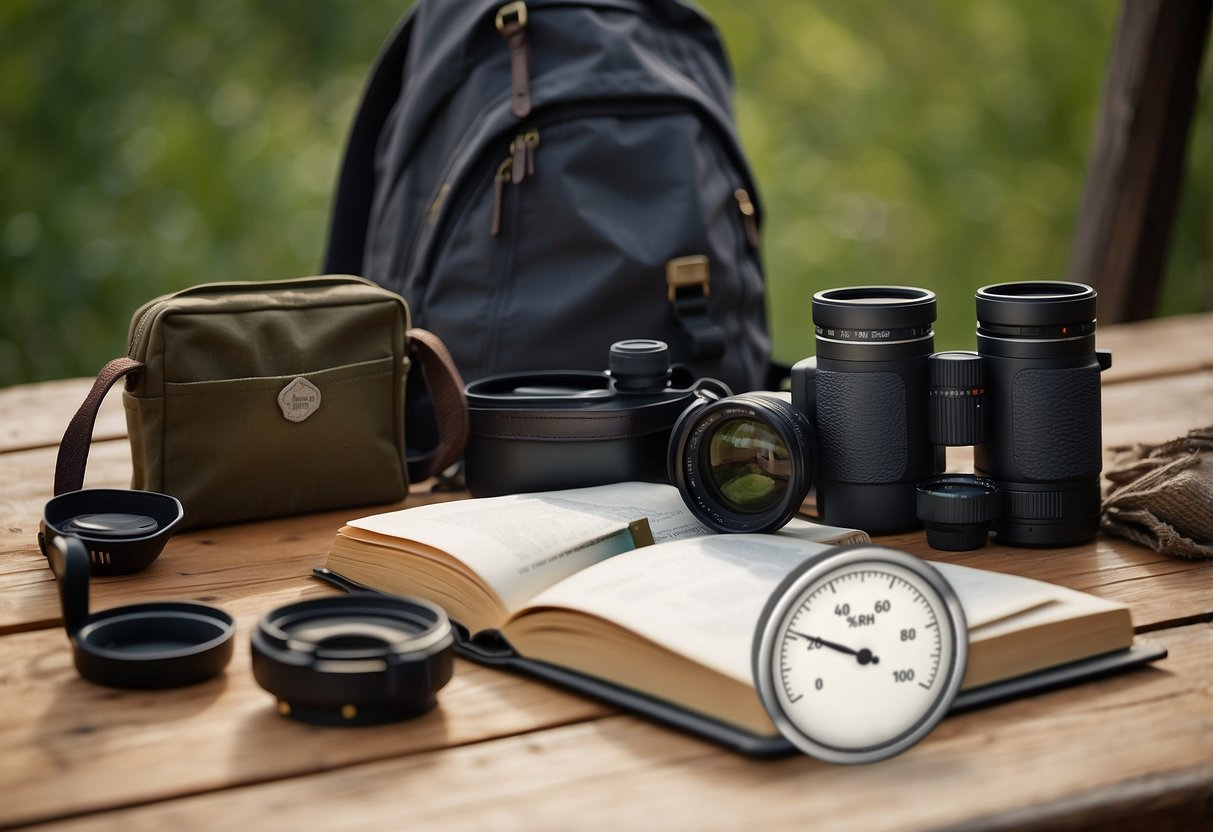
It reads 22
